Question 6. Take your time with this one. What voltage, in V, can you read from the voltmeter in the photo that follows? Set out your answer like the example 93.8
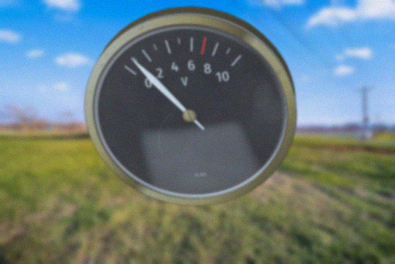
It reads 1
